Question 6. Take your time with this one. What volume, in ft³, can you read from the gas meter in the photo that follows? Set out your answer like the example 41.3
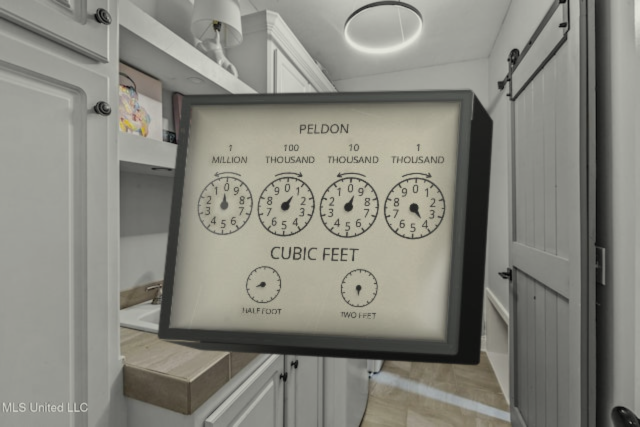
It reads 9400
